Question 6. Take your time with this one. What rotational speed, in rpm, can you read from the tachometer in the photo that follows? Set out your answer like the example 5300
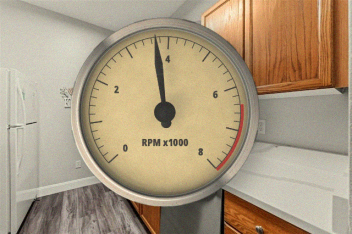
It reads 3700
